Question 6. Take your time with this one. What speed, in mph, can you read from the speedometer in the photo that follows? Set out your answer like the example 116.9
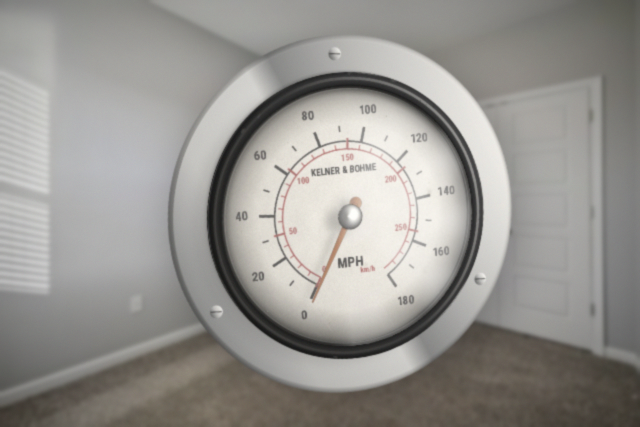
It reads 0
